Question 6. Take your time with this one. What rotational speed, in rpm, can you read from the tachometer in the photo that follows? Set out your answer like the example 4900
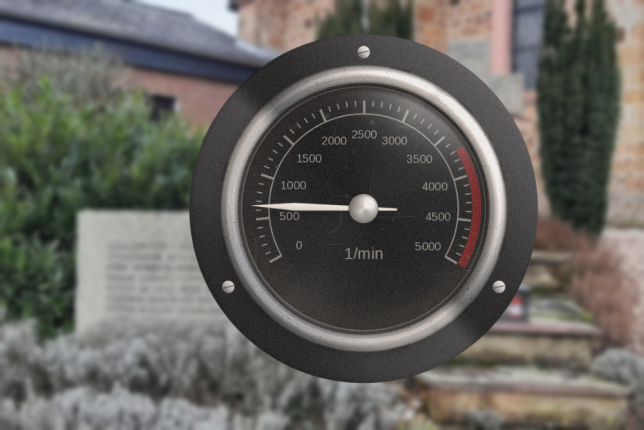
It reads 650
